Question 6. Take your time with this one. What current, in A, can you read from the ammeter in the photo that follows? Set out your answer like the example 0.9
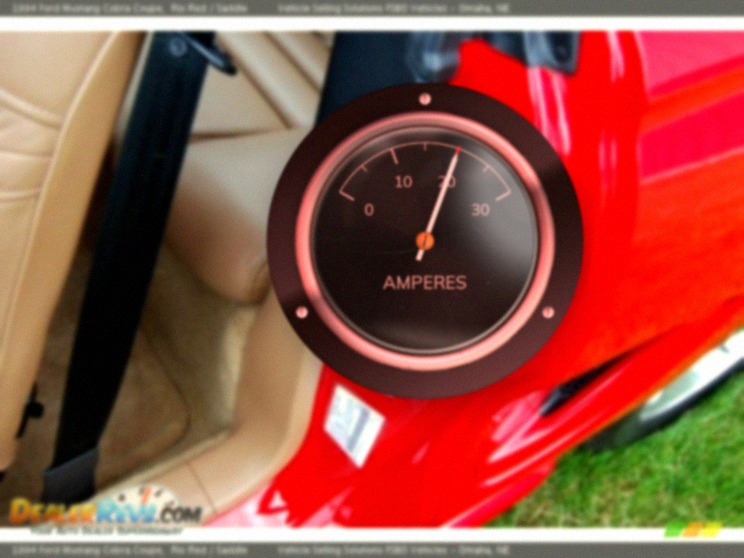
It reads 20
